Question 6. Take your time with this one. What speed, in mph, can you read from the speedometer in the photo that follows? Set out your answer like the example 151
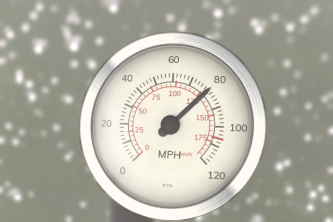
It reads 80
